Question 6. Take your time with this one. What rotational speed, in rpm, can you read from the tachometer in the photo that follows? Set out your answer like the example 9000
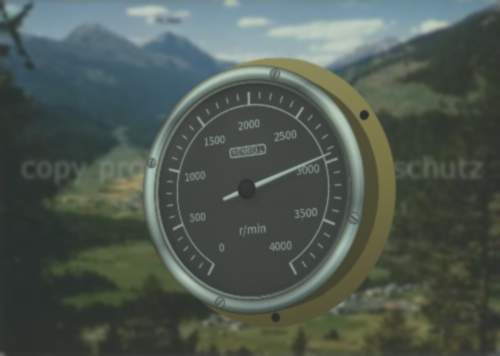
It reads 2950
